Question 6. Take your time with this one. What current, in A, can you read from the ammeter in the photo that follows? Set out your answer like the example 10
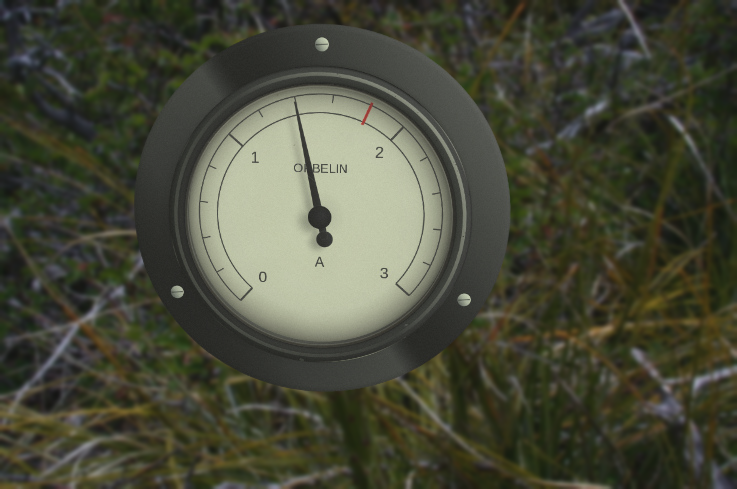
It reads 1.4
